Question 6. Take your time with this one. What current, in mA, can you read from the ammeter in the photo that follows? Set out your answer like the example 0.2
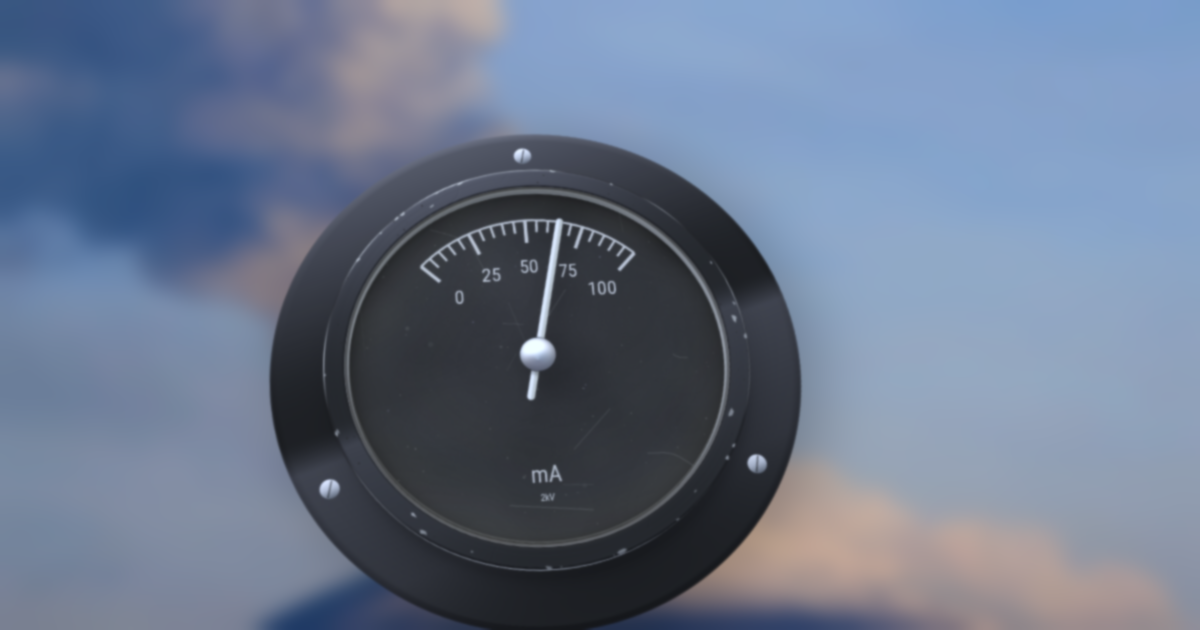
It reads 65
